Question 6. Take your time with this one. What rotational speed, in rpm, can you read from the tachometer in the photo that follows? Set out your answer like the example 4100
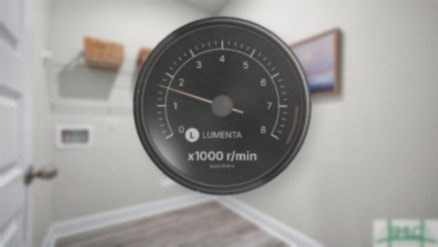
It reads 1600
